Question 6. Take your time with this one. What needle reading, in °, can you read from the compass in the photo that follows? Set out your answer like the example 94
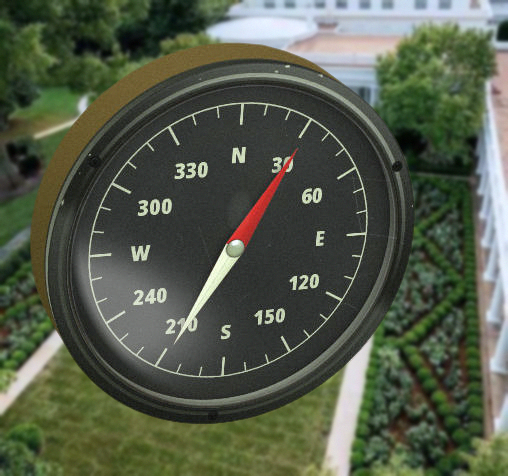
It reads 30
